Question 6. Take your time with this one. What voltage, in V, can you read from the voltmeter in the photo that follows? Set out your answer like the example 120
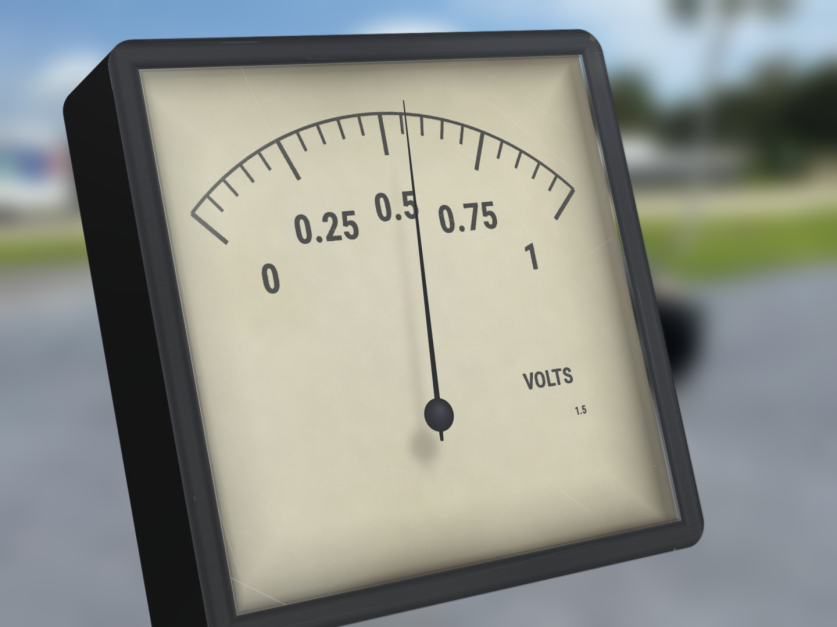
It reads 0.55
